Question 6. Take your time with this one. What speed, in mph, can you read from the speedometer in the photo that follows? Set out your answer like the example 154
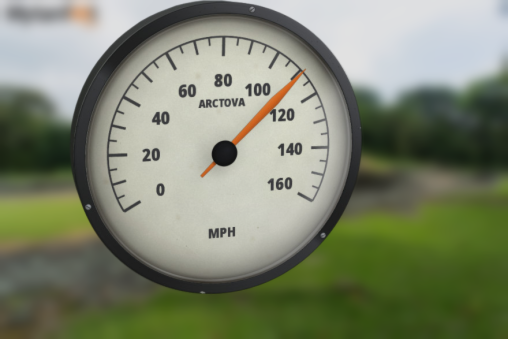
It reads 110
